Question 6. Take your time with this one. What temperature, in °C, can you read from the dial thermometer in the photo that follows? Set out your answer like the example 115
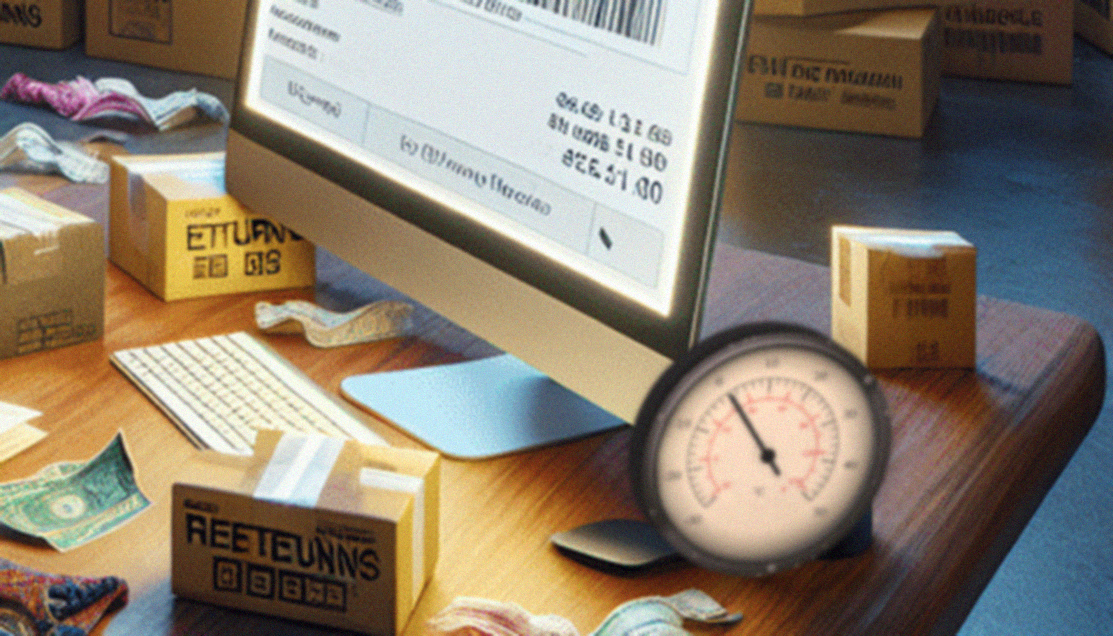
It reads 0
